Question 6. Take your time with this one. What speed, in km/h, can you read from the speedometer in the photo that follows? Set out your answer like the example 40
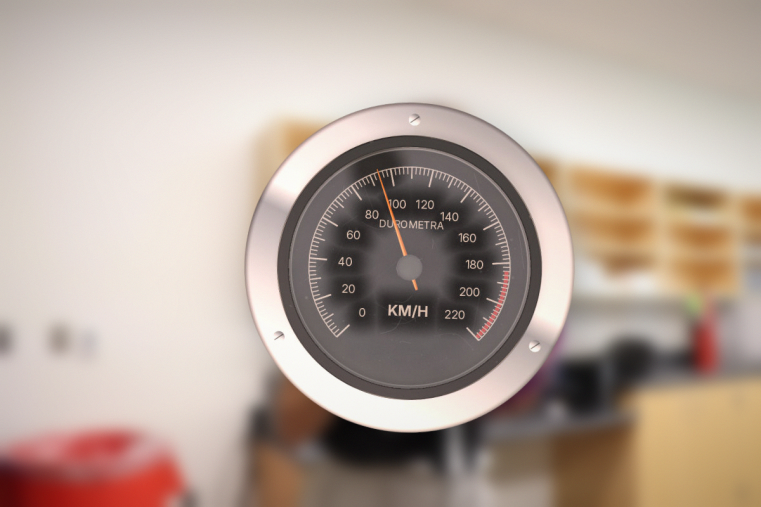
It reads 94
